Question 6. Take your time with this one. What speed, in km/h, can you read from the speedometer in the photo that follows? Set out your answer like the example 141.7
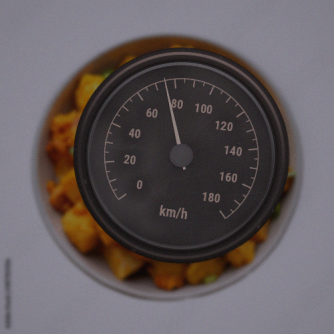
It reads 75
